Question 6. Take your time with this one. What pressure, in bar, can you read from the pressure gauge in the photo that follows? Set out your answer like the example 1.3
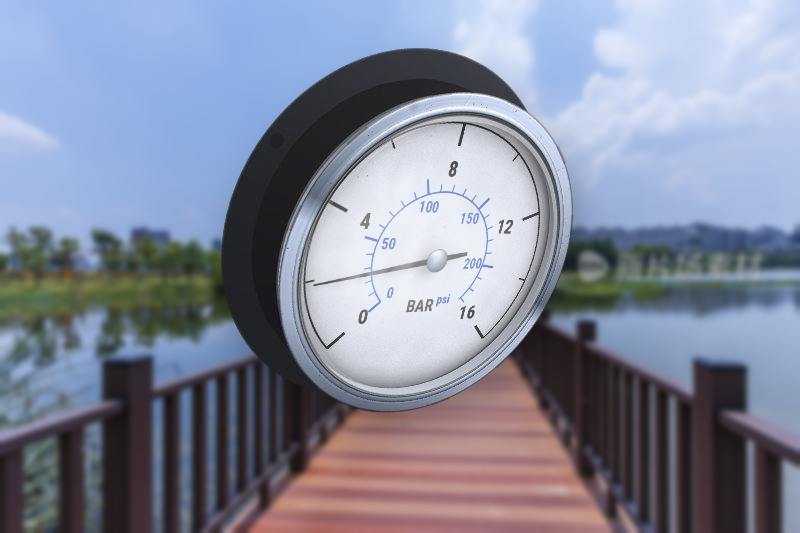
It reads 2
